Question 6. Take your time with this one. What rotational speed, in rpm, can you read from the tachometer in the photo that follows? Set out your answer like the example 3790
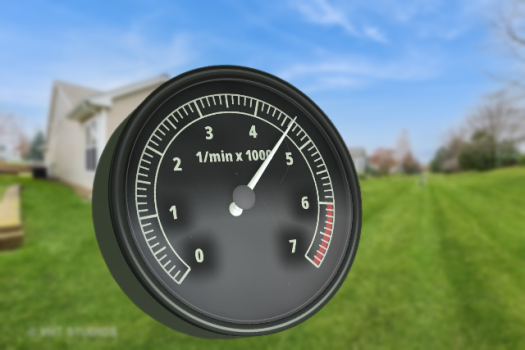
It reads 4600
